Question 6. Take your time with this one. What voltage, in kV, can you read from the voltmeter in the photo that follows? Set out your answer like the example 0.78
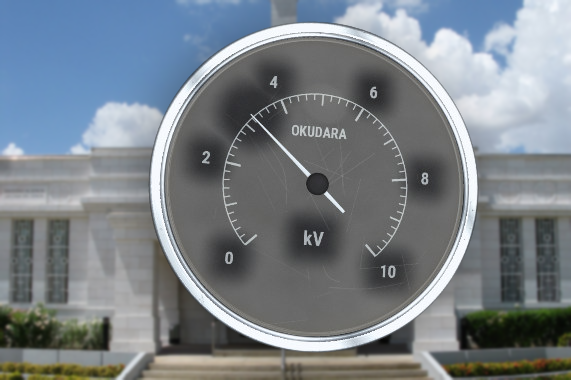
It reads 3.2
